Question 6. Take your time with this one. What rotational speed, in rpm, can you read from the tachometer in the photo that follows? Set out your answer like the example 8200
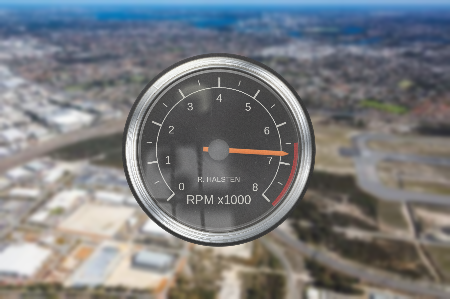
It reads 6750
